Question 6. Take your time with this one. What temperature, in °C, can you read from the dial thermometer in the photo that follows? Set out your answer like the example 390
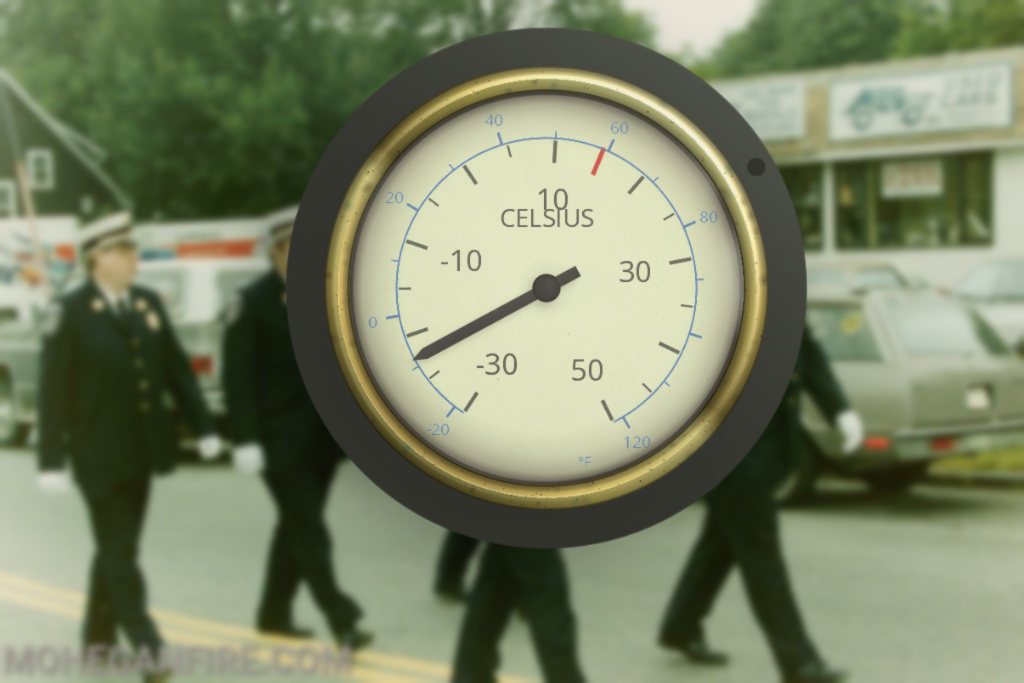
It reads -22.5
